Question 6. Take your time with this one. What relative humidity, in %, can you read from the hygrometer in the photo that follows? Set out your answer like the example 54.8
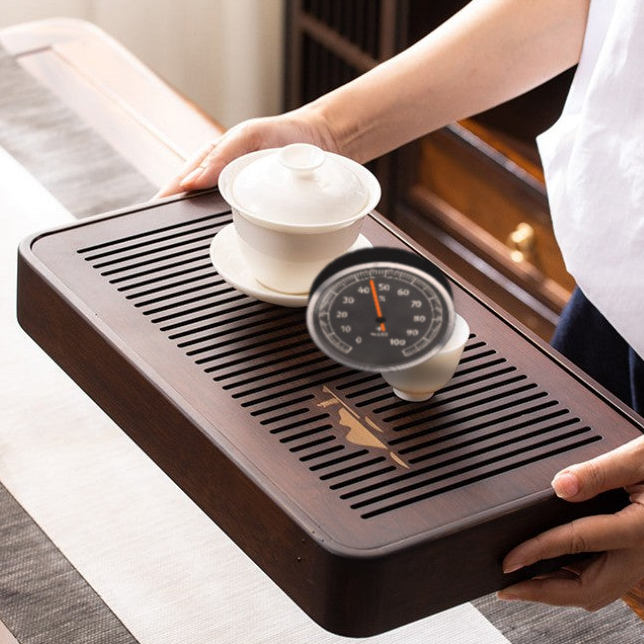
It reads 45
